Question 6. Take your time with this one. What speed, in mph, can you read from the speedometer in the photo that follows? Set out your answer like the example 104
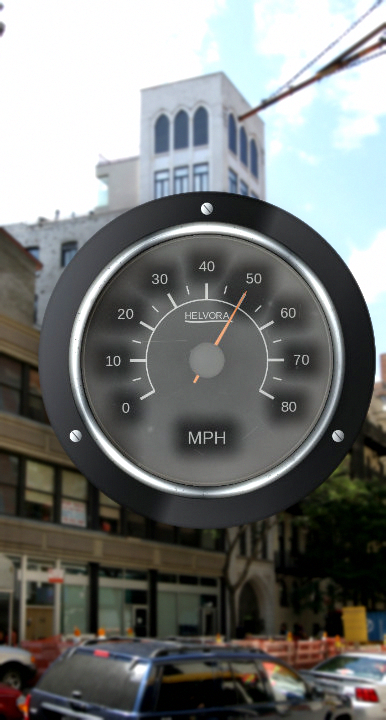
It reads 50
